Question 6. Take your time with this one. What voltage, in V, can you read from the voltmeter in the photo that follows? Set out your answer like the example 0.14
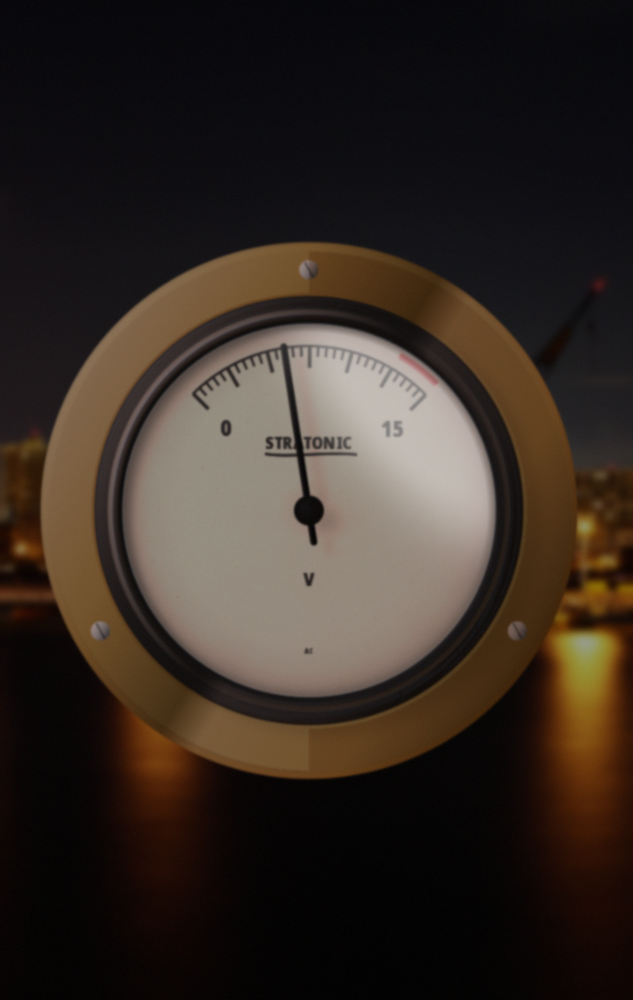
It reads 6
